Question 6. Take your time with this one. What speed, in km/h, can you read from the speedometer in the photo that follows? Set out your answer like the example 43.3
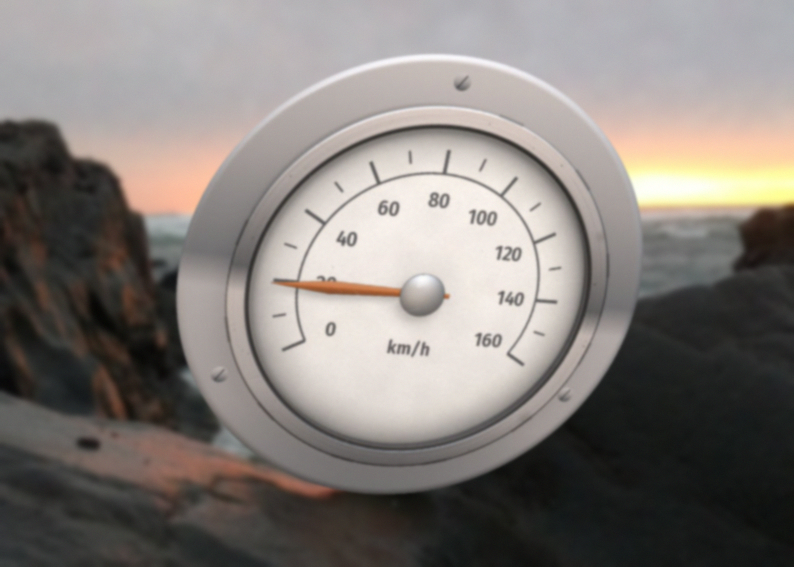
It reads 20
